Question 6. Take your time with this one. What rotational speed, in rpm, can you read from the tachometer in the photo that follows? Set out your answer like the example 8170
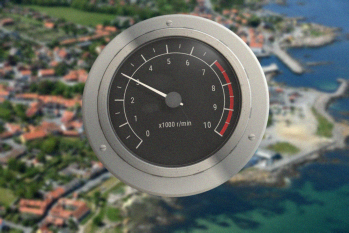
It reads 3000
